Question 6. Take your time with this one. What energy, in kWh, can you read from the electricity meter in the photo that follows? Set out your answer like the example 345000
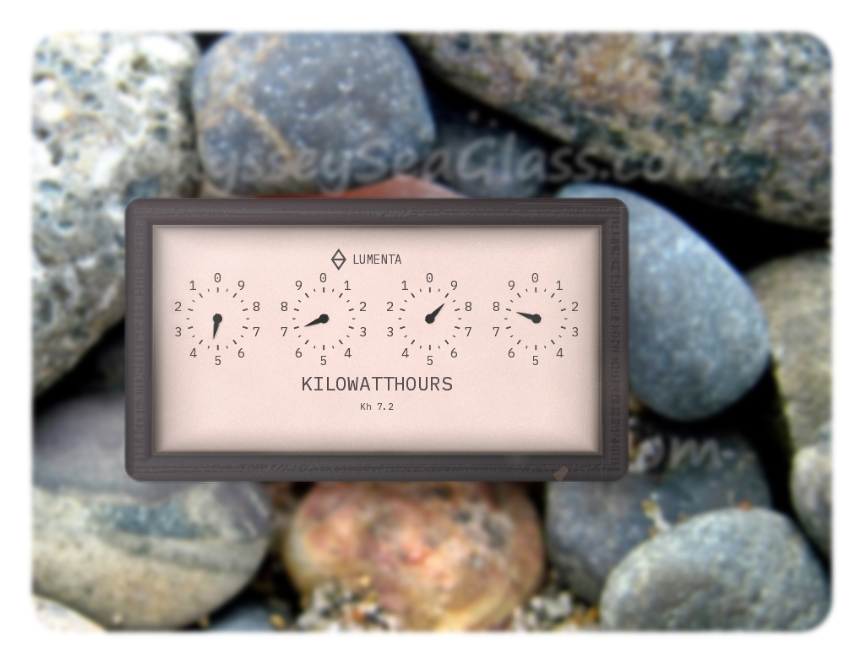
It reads 4688
